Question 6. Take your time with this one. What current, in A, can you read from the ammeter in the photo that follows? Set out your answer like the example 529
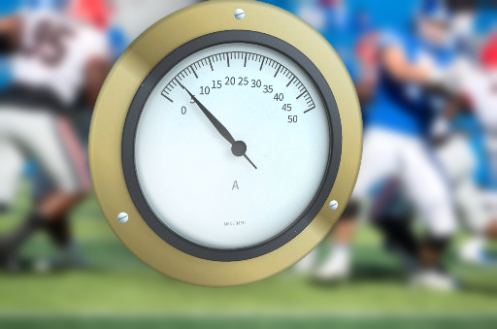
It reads 5
